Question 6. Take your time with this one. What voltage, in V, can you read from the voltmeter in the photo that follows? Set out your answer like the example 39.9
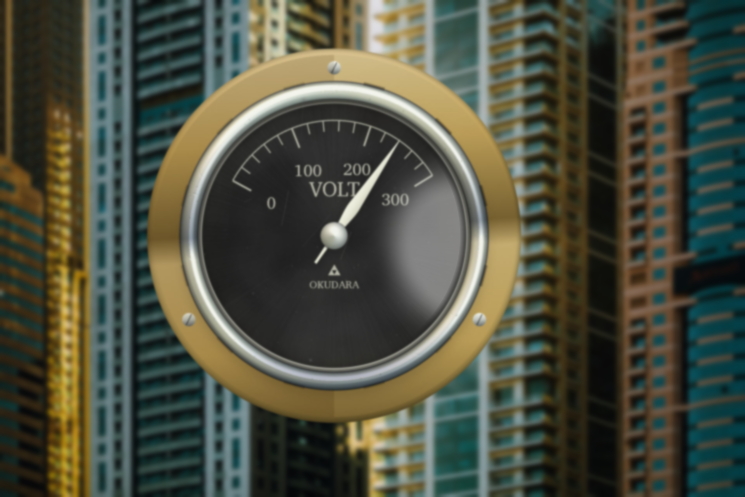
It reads 240
